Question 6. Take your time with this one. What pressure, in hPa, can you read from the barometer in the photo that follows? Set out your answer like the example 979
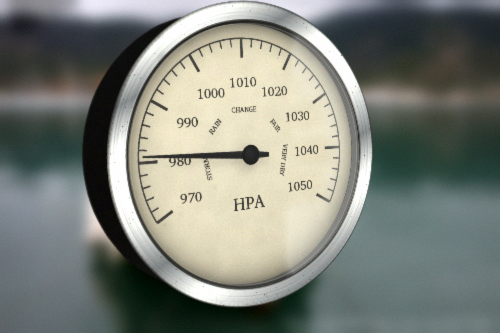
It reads 981
